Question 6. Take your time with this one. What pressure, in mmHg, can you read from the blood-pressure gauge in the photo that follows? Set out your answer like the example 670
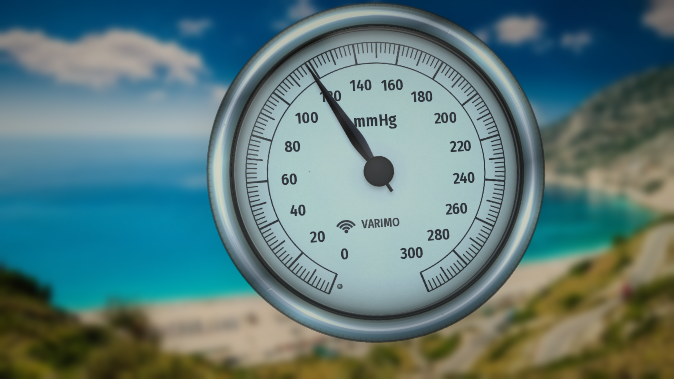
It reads 118
